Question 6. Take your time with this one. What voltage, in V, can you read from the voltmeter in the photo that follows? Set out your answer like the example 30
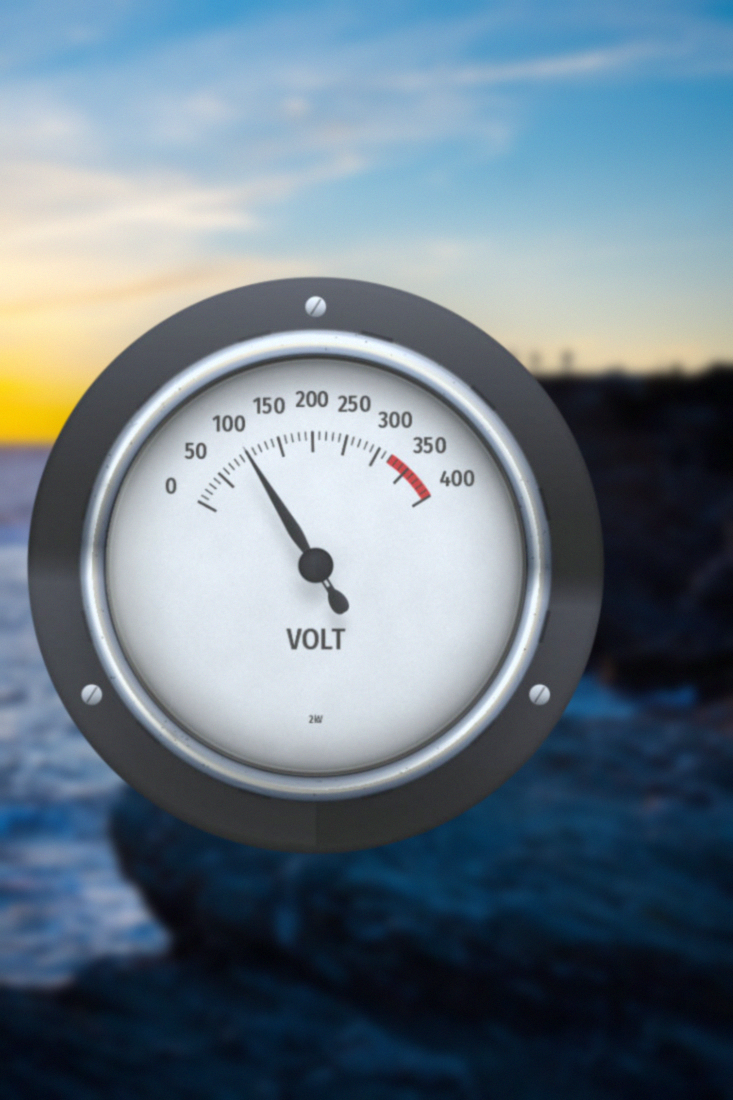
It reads 100
